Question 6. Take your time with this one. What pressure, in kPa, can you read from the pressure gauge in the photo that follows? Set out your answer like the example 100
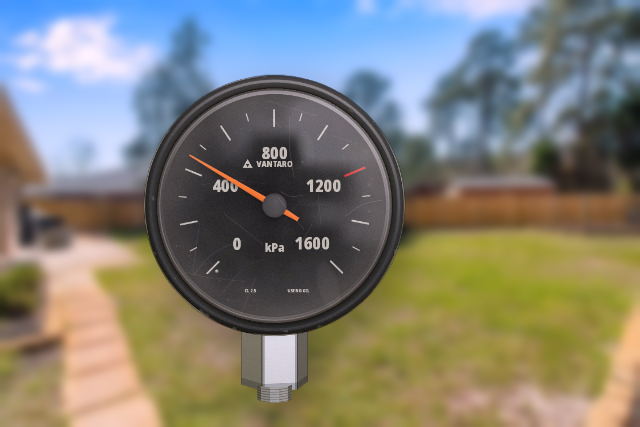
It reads 450
